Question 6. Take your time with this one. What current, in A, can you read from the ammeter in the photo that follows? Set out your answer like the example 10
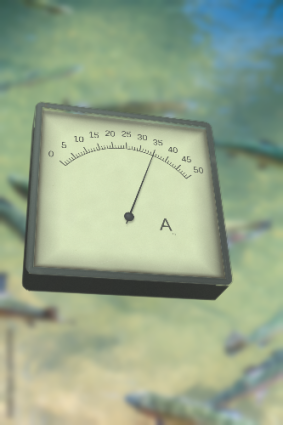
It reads 35
